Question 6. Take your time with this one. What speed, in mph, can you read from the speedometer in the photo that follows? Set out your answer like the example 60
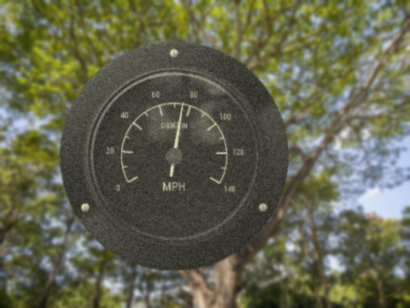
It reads 75
